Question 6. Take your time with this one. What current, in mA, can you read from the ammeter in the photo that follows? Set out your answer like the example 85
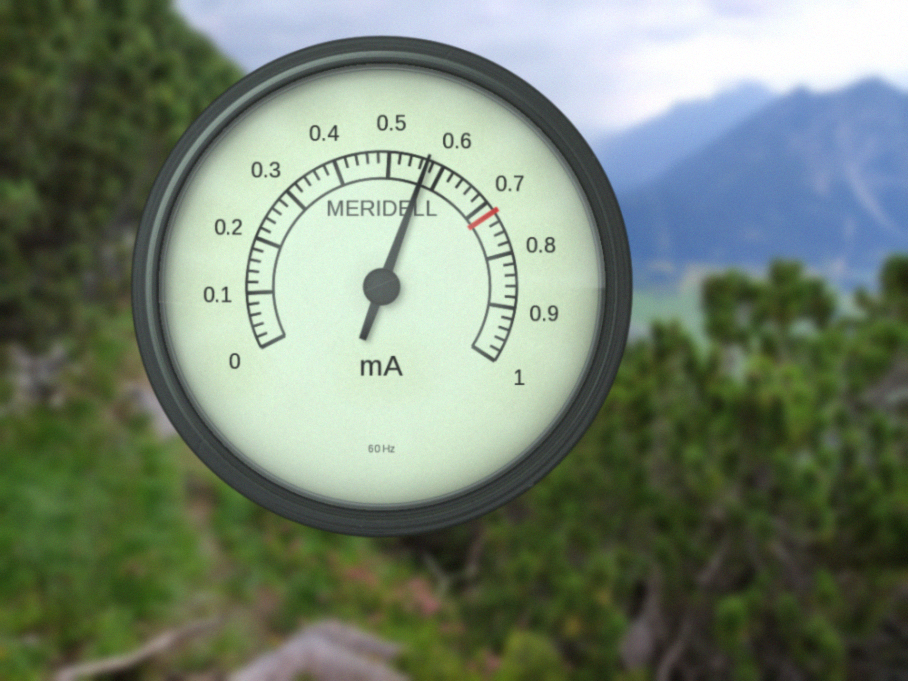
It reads 0.57
